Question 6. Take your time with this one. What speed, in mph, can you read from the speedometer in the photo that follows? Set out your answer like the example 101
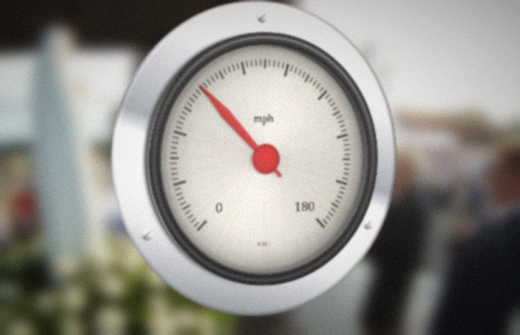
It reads 60
